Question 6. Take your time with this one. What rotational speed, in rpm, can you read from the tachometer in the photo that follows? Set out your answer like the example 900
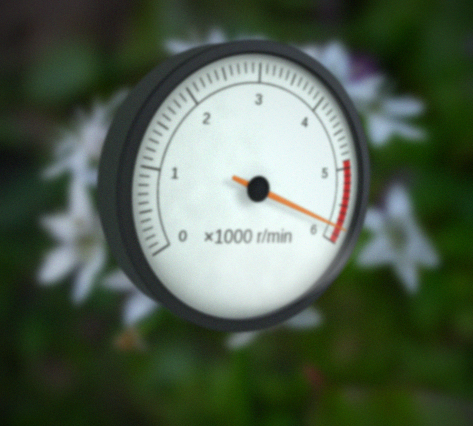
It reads 5800
